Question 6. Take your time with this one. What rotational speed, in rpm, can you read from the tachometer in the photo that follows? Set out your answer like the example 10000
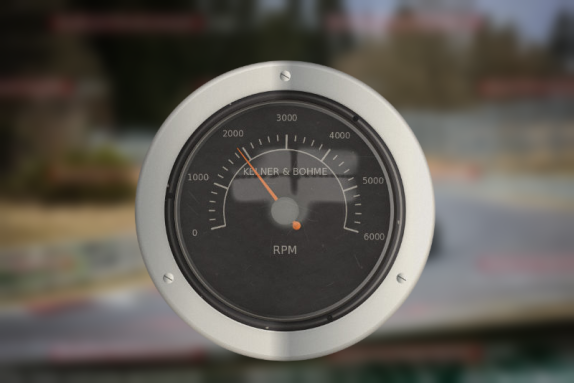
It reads 1900
